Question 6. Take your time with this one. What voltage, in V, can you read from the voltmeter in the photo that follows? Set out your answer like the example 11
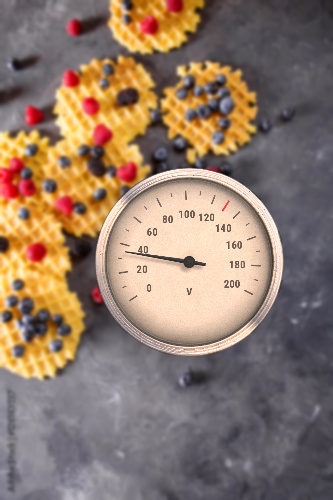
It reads 35
